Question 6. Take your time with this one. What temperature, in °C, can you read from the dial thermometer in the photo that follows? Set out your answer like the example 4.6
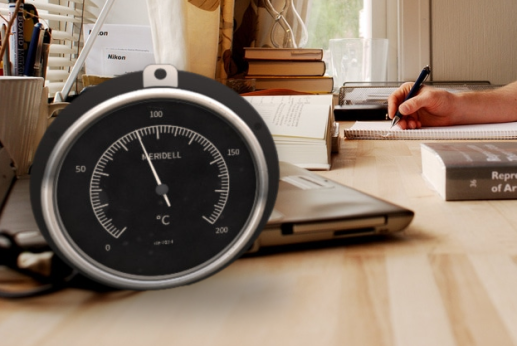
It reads 87.5
